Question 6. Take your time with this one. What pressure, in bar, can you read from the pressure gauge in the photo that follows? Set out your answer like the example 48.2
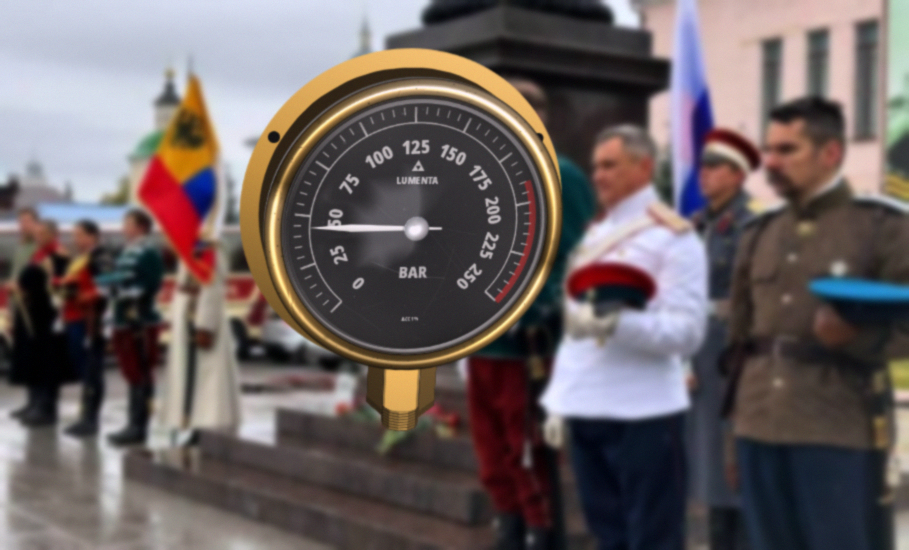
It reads 45
